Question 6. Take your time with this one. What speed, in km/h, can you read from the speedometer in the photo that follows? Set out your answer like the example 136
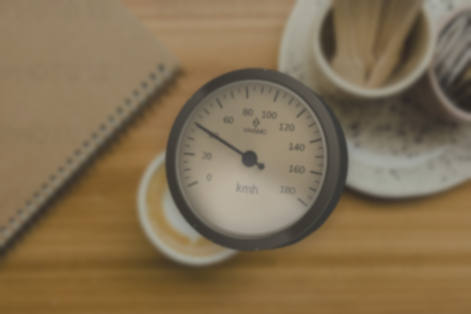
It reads 40
